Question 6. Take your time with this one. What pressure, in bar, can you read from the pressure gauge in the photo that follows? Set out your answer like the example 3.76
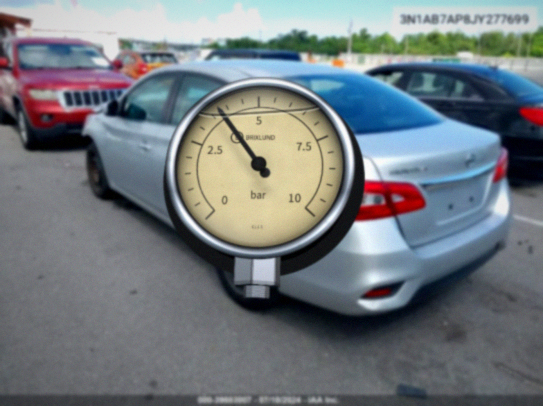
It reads 3.75
